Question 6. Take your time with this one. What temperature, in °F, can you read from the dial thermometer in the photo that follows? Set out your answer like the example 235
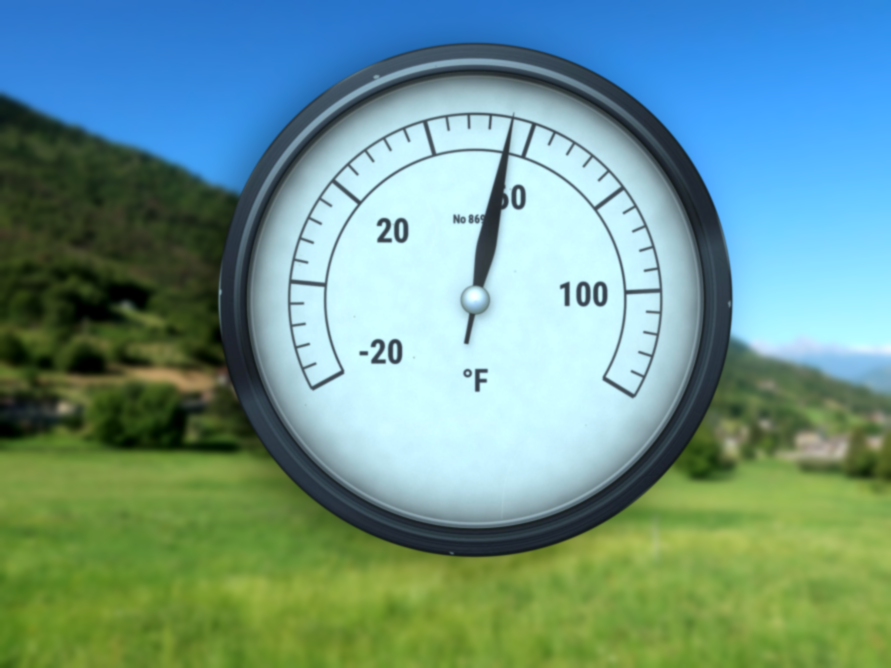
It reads 56
